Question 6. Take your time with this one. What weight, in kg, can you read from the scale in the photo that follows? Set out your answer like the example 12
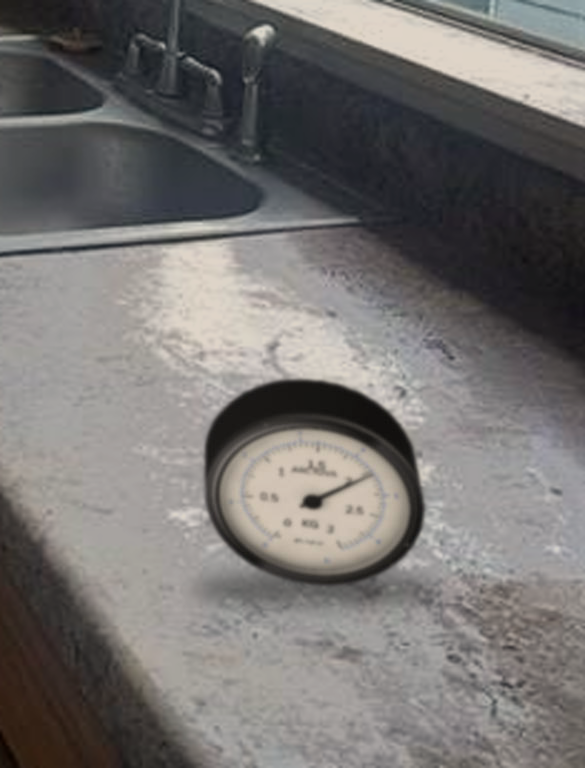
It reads 2
